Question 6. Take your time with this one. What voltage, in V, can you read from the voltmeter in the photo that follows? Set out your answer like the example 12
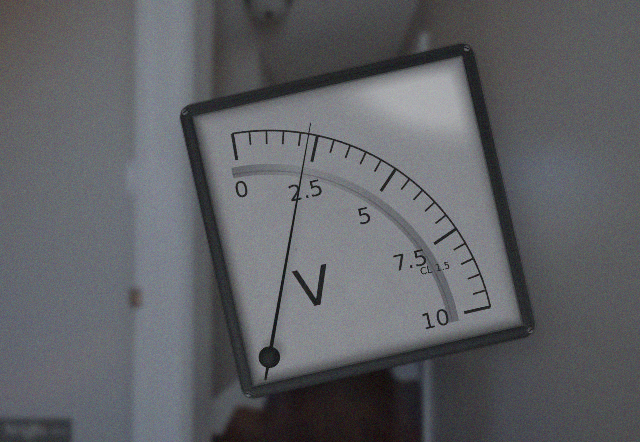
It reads 2.25
